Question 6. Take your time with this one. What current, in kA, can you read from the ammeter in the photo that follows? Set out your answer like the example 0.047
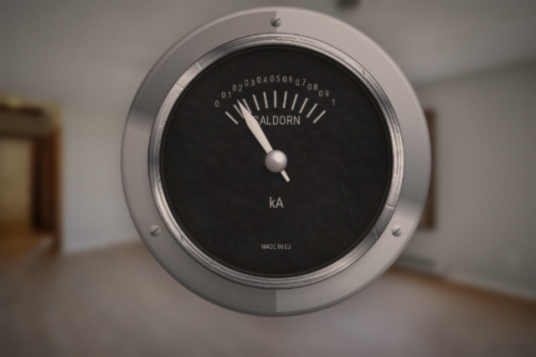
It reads 0.15
